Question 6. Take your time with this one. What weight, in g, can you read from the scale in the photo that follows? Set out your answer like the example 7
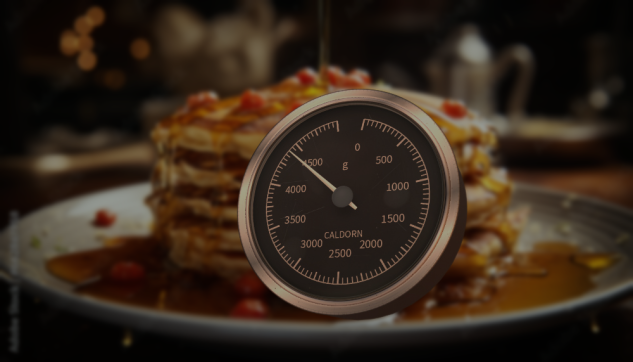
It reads 4400
